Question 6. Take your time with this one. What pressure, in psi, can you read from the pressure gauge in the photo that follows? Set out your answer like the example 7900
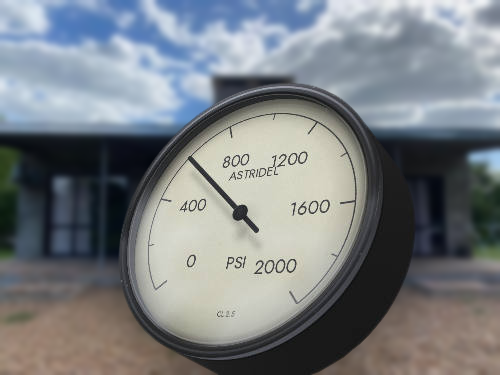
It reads 600
